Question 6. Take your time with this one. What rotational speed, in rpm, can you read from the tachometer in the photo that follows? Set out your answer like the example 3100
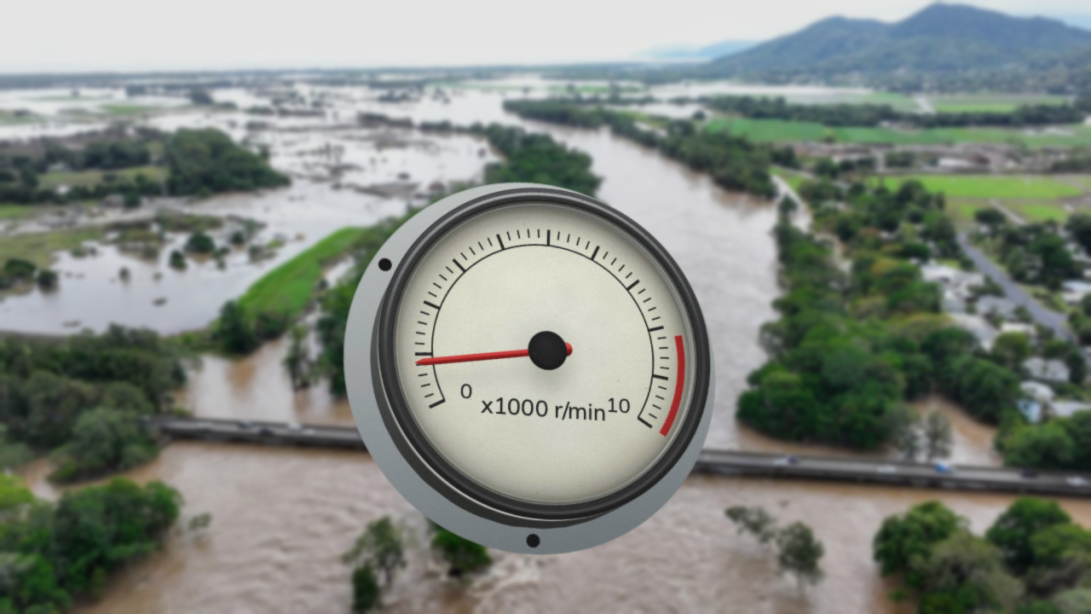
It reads 800
